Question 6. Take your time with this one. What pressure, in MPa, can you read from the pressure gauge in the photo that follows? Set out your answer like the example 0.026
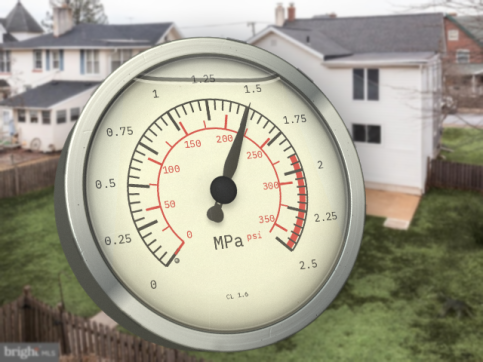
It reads 1.5
